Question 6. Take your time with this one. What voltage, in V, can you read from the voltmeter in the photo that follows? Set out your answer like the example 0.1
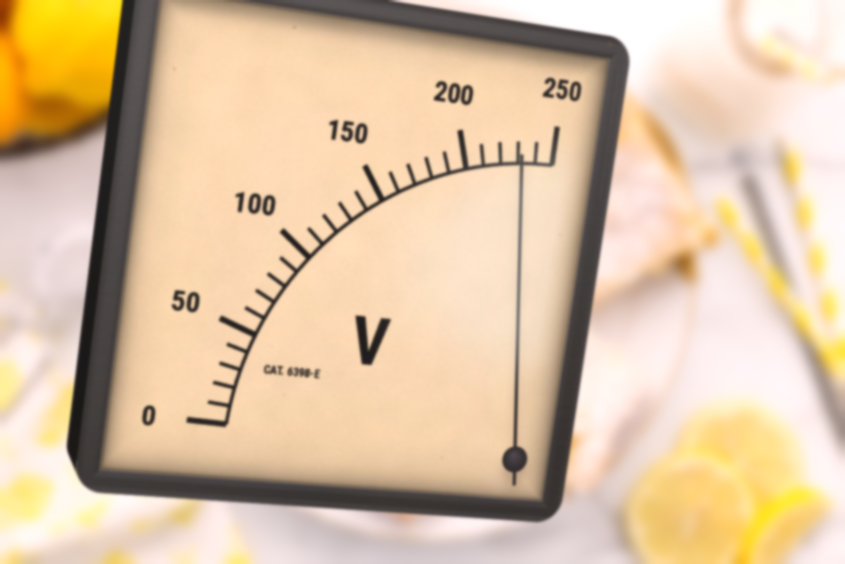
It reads 230
